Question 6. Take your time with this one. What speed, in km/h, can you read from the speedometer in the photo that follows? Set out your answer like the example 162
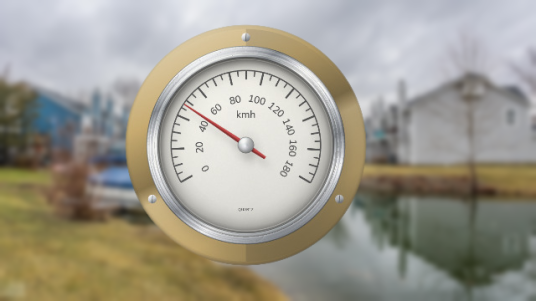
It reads 47.5
